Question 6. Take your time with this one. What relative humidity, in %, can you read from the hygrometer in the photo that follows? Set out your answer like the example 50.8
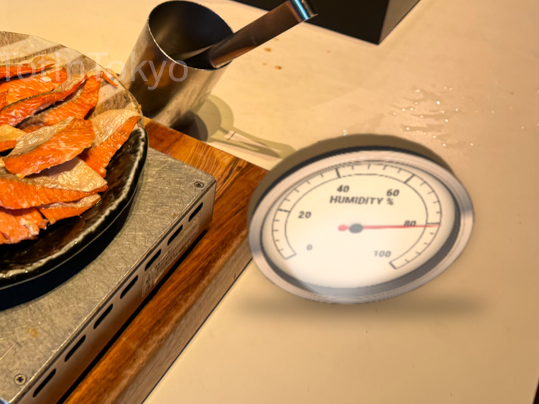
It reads 80
